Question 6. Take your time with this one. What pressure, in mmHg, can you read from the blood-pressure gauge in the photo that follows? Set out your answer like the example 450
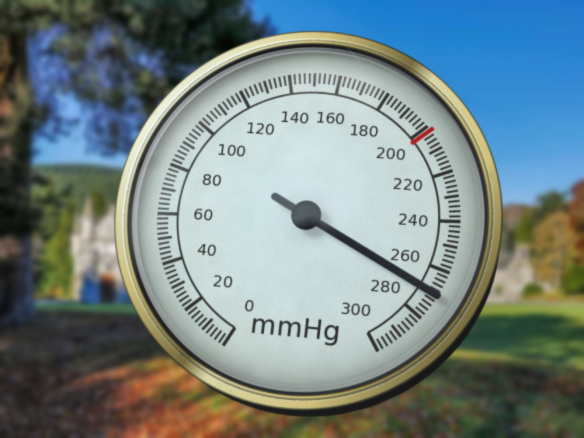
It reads 270
